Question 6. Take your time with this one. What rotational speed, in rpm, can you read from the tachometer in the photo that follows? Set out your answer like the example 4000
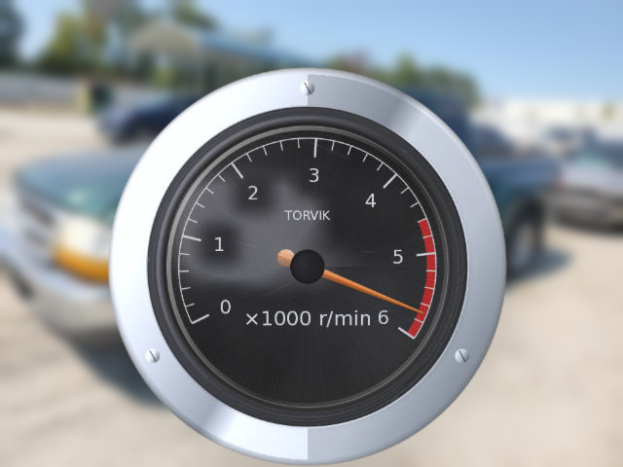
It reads 5700
